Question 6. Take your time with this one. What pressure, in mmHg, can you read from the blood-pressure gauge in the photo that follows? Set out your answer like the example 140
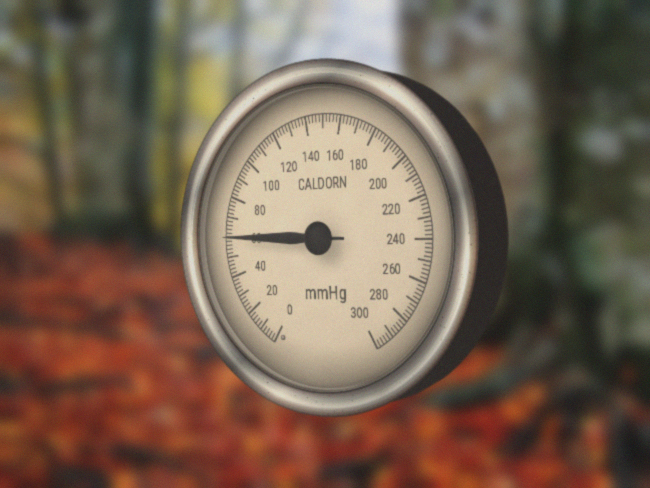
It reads 60
